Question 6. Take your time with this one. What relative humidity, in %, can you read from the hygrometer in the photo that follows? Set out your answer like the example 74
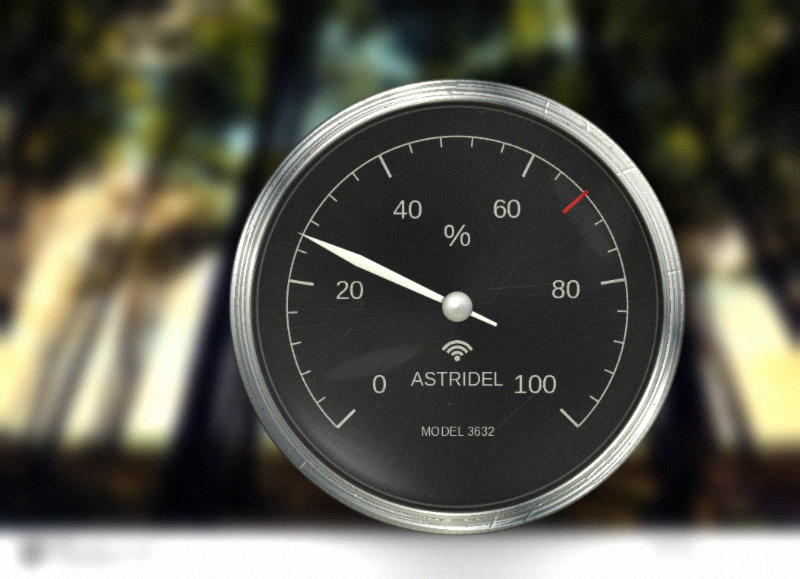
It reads 26
